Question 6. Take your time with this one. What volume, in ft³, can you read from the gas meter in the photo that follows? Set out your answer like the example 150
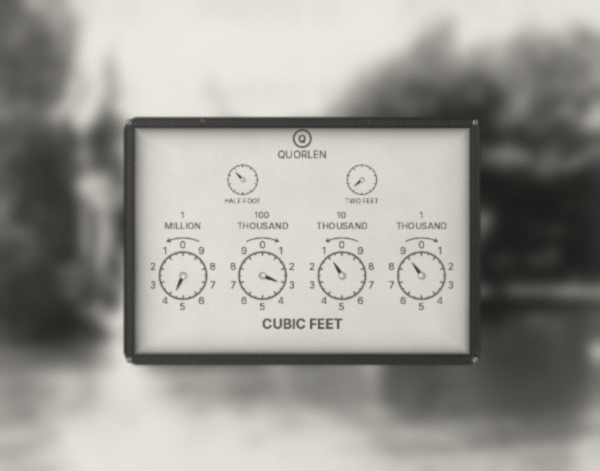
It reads 430900
